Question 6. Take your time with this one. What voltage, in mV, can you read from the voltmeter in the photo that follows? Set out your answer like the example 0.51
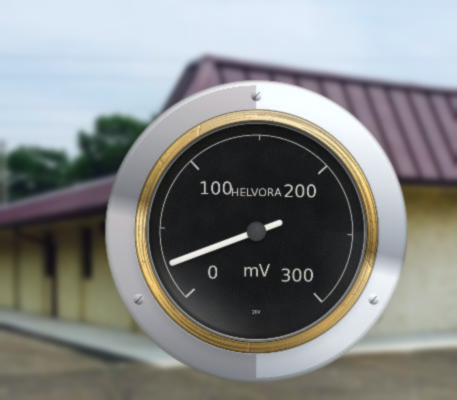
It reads 25
